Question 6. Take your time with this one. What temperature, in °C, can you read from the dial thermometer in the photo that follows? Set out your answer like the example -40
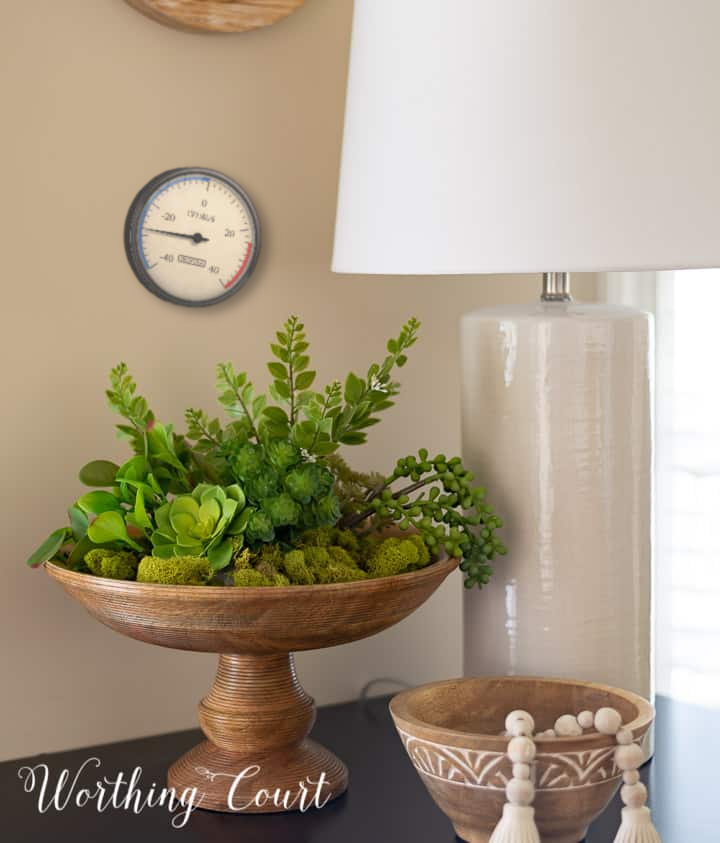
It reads -28
